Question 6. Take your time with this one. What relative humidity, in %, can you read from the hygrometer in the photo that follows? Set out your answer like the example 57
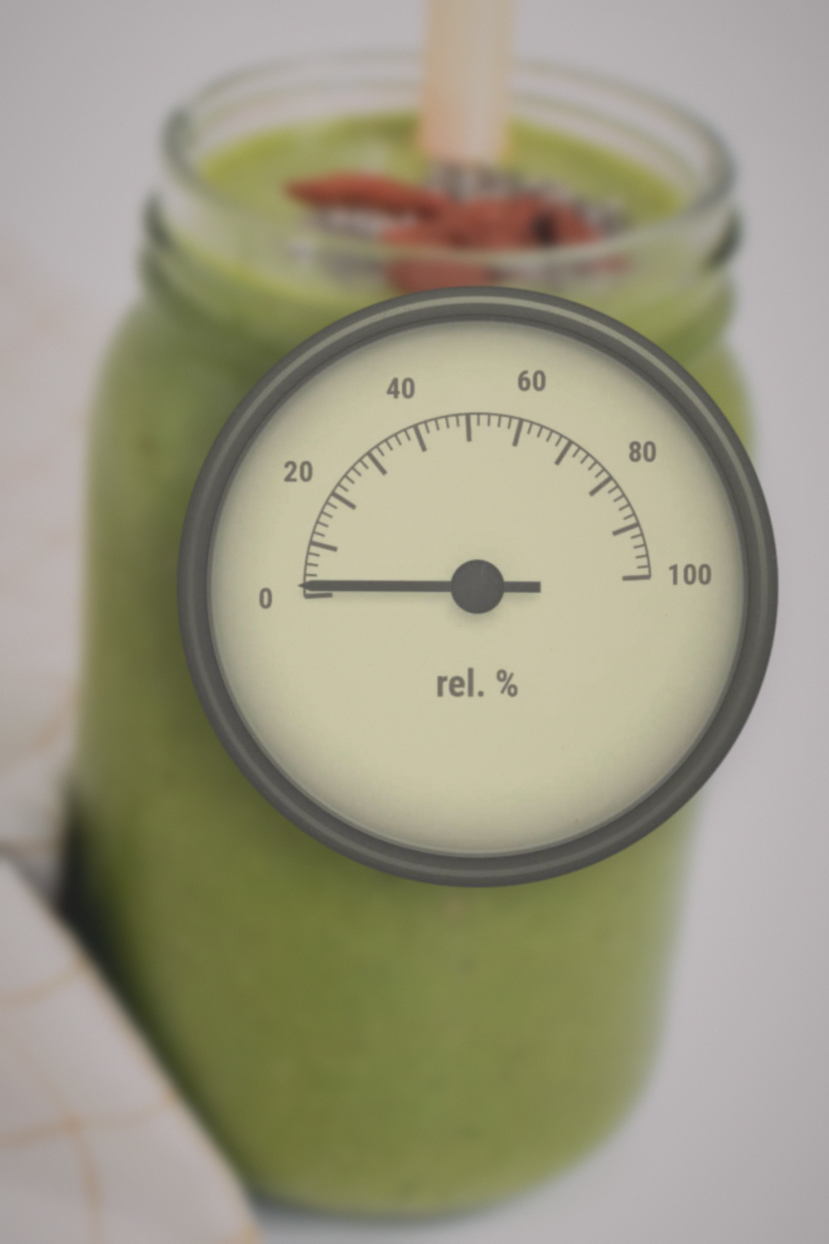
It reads 2
